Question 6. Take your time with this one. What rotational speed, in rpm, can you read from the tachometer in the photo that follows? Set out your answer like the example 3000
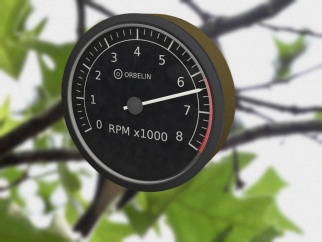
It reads 6400
